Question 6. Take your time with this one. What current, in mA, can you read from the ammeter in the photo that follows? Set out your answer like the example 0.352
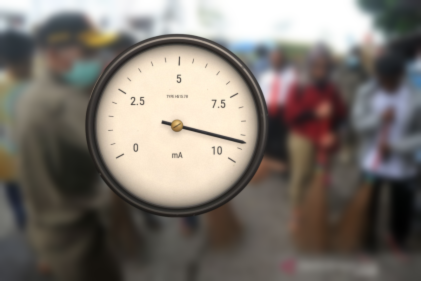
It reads 9.25
